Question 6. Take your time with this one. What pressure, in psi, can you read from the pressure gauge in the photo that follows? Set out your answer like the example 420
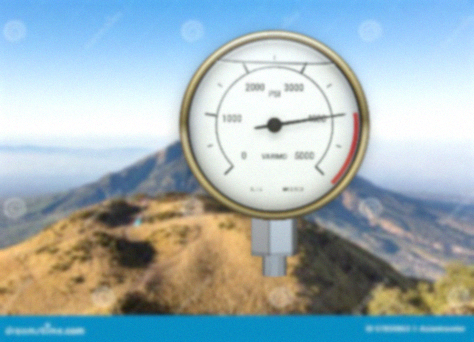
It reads 4000
